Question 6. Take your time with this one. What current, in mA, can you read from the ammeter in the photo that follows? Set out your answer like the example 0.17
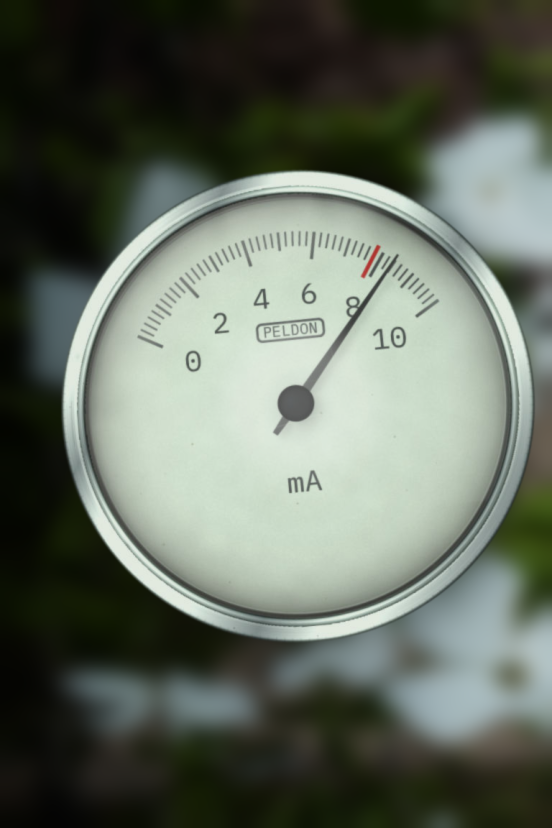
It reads 8.4
